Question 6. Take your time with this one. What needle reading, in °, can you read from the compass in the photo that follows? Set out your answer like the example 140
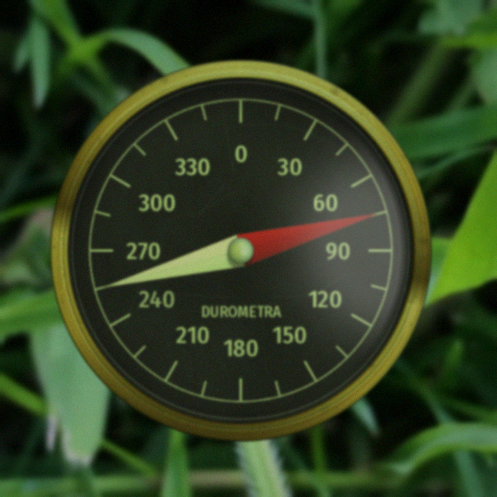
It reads 75
